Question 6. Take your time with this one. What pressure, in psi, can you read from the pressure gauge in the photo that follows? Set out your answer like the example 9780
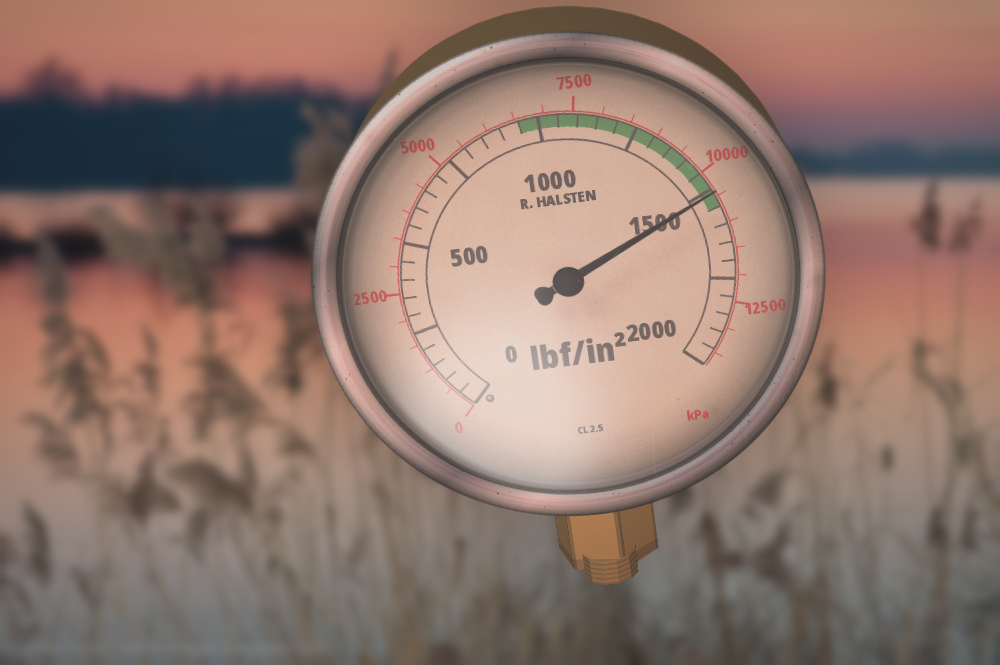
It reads 1500
